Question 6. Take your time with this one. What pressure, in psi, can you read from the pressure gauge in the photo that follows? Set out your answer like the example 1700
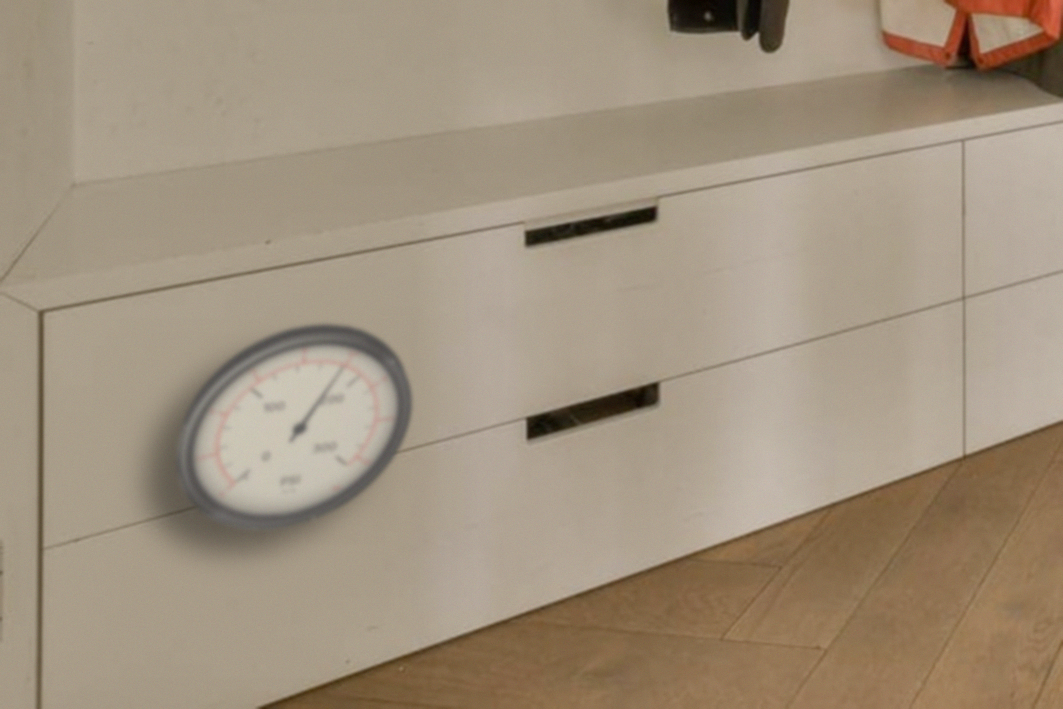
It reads 180
